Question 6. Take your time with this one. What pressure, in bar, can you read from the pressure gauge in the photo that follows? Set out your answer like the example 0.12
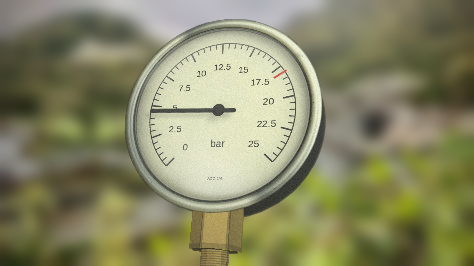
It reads 4.5
